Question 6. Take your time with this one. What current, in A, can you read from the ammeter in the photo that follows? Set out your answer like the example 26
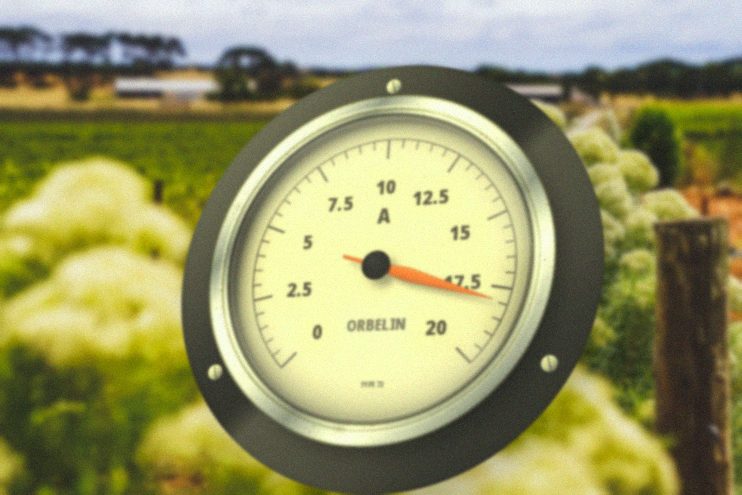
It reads 18
